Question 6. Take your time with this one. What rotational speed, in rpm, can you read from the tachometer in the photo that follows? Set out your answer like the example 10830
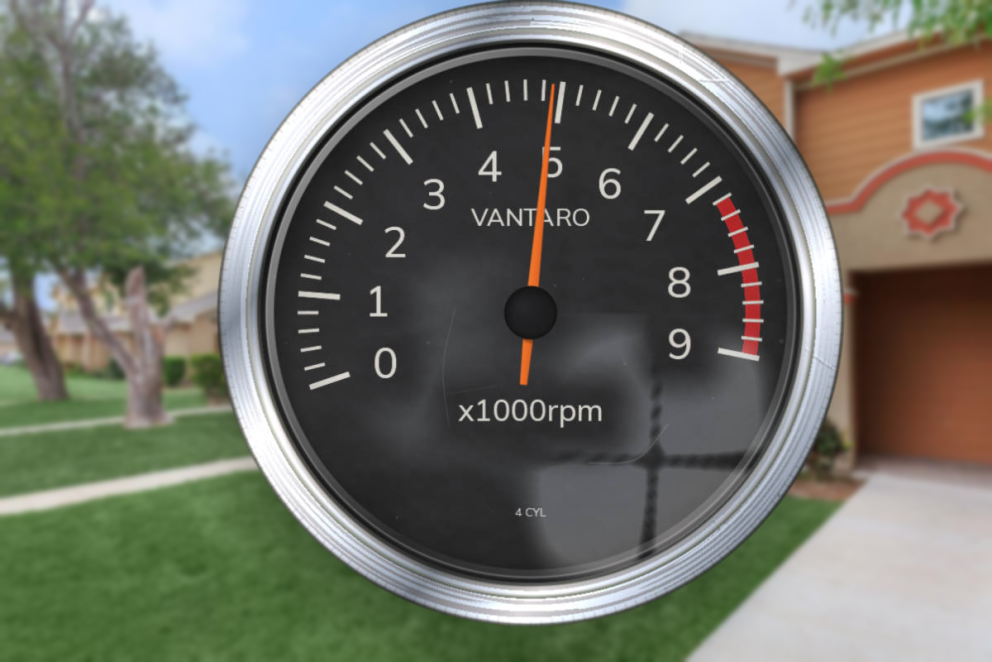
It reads 4900
